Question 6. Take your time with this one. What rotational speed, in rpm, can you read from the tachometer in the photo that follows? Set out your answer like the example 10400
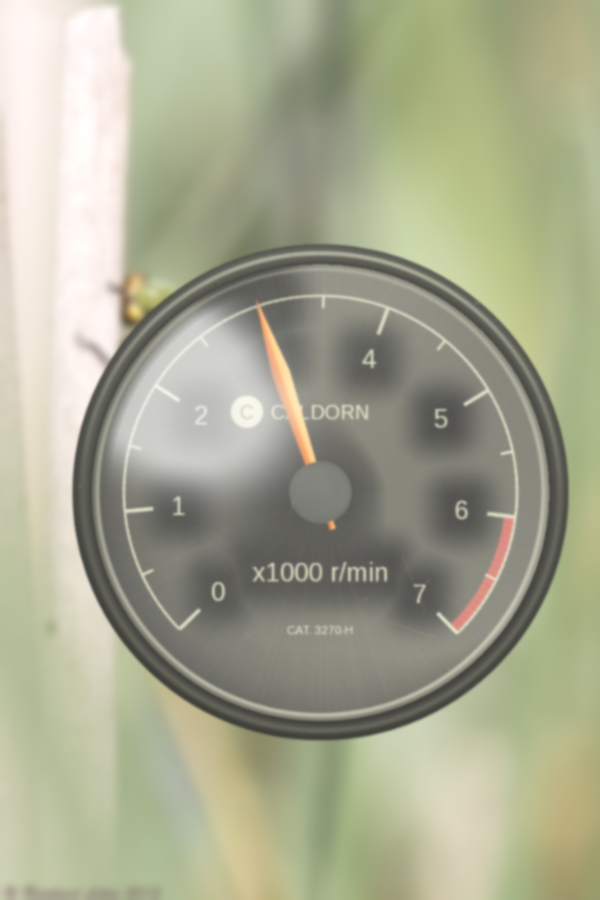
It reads 3000
